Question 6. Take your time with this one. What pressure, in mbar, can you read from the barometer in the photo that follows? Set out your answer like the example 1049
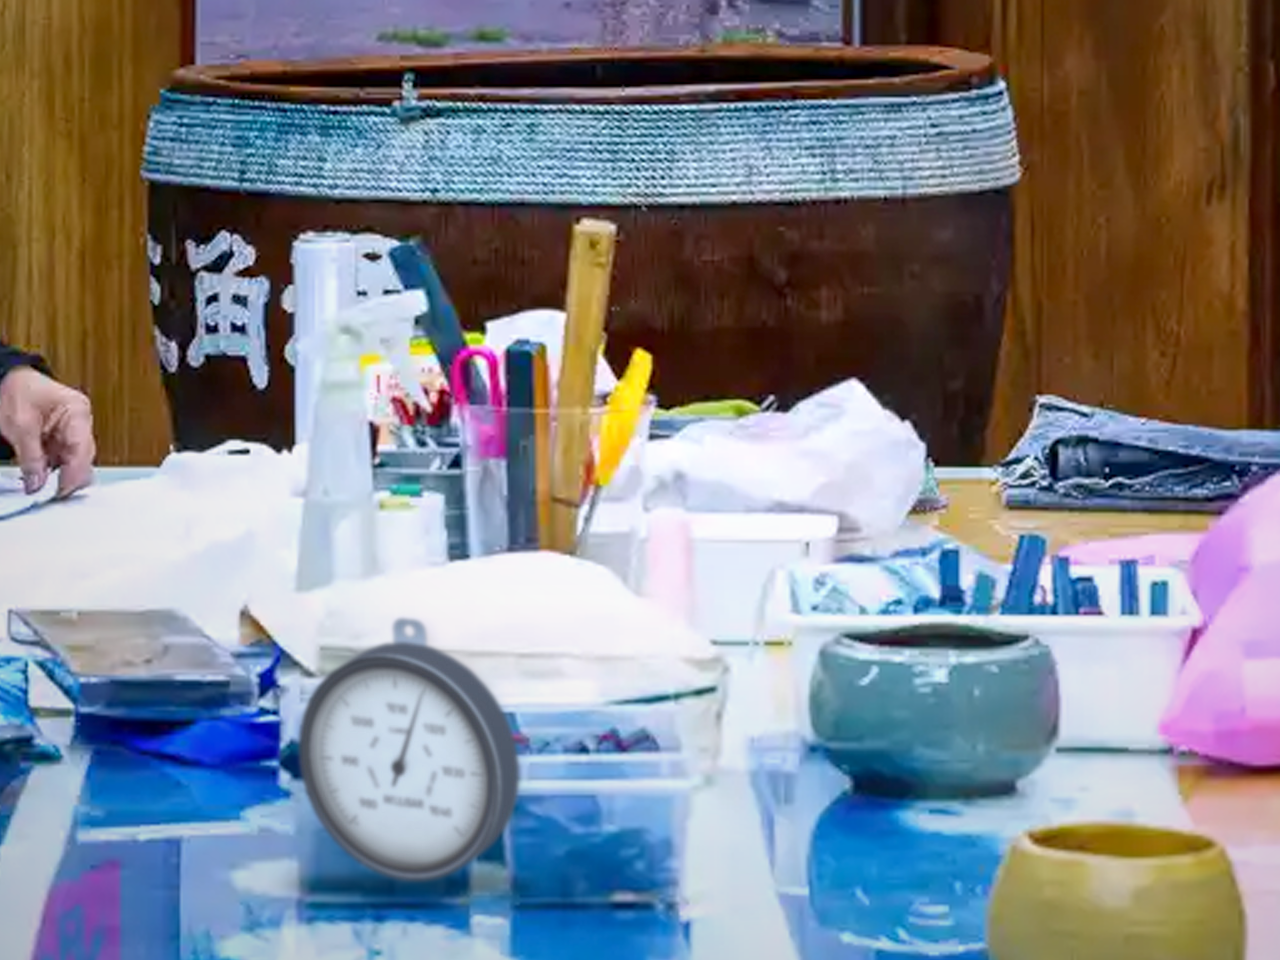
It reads 1015
